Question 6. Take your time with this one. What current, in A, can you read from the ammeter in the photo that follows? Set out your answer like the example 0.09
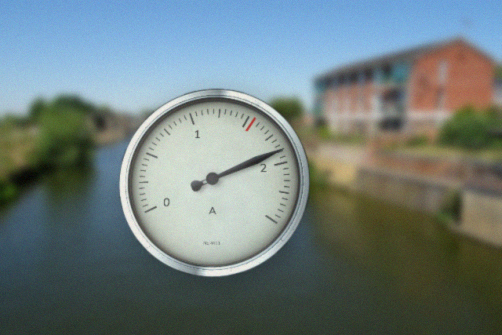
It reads 1.9
